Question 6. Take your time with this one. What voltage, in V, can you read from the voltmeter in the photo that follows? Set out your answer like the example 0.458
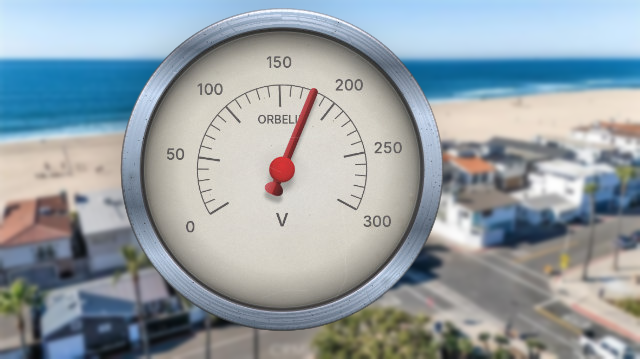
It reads 180
